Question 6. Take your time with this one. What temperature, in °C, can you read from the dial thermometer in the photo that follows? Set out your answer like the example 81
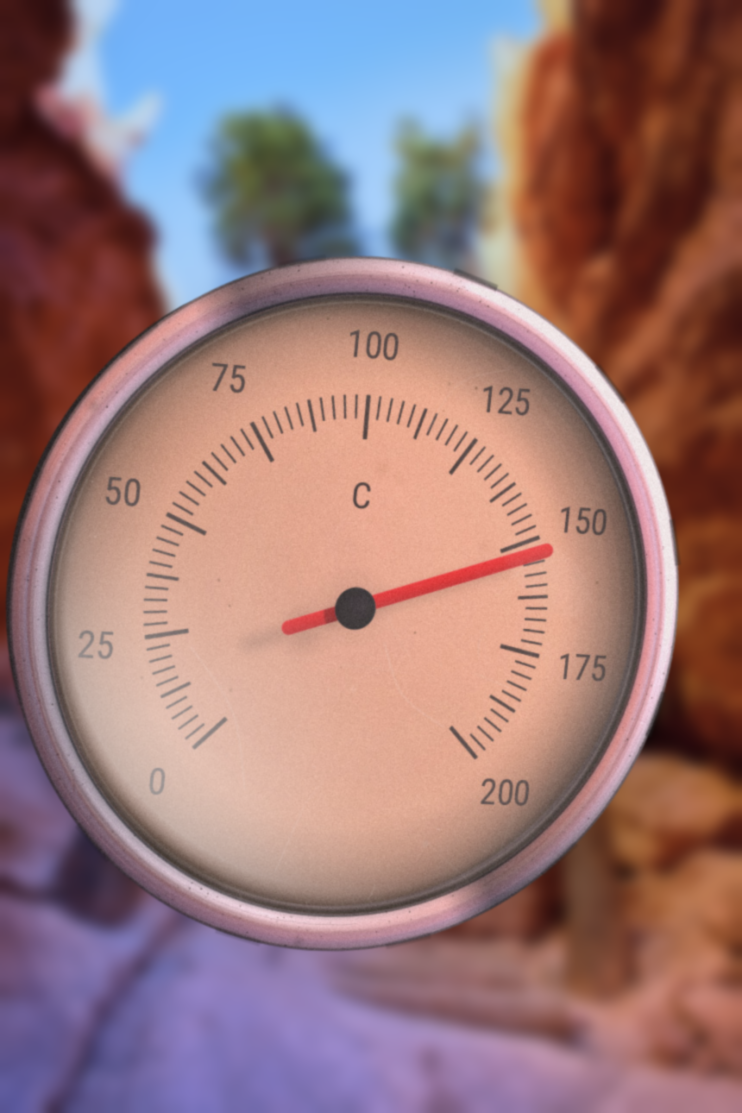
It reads 152.5
